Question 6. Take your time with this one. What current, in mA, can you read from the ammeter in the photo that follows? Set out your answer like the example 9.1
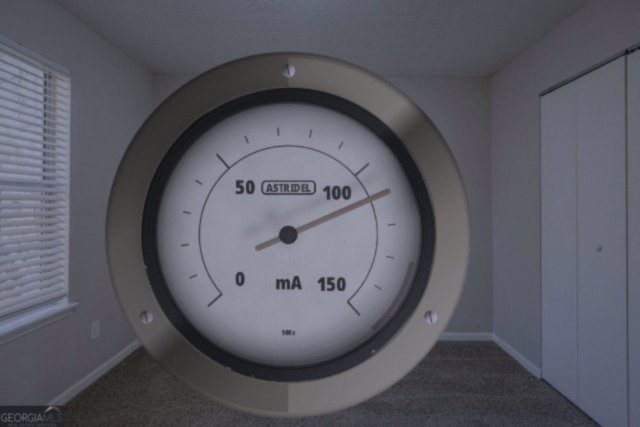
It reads 110
